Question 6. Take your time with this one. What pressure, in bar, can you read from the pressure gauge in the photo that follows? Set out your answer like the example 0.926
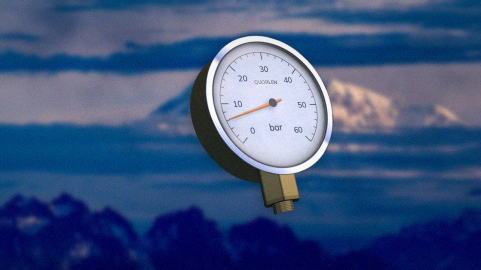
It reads 6
